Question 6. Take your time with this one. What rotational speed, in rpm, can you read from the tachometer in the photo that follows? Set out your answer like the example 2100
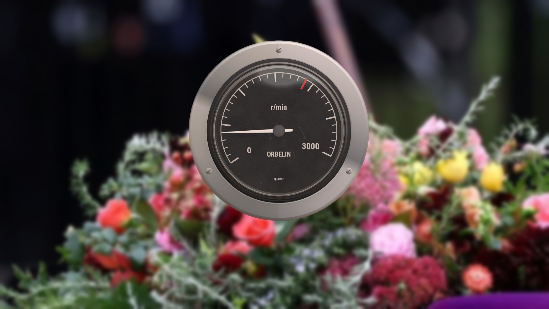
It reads 400
